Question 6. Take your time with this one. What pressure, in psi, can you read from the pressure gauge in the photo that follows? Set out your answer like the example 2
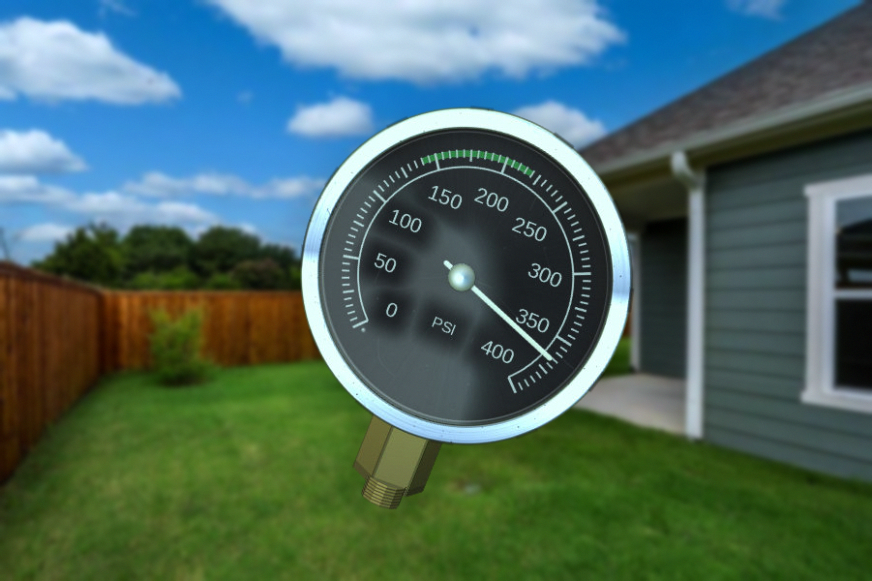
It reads 365
